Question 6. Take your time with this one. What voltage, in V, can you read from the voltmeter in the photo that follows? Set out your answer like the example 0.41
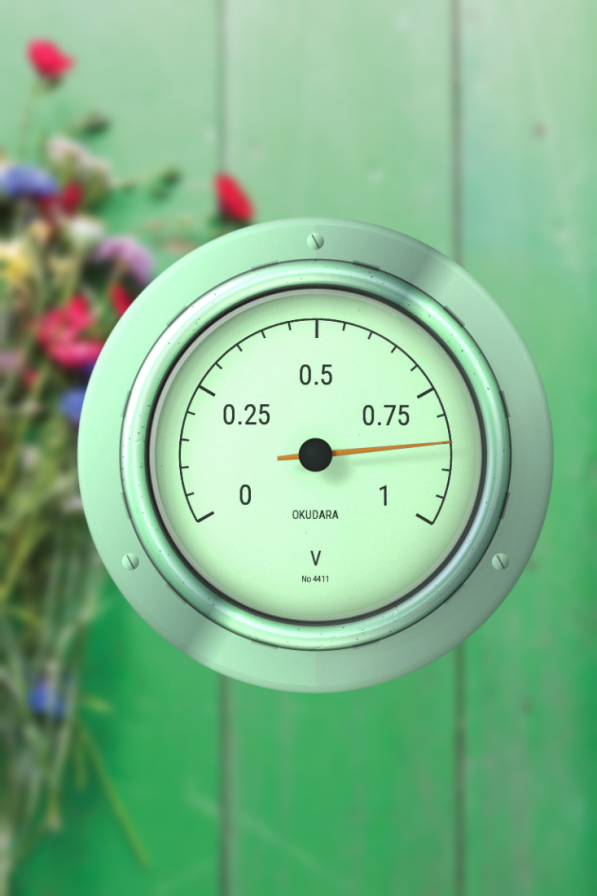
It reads 0.85
